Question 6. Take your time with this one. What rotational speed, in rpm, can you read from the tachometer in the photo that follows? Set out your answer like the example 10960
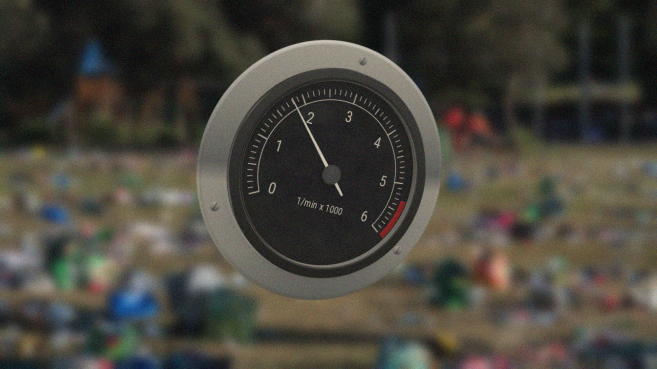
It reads 1800
